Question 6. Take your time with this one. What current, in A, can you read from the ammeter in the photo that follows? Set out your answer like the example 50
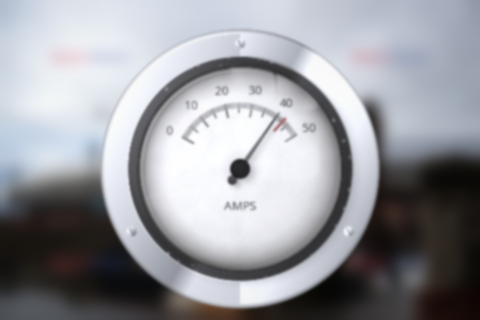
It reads 40
